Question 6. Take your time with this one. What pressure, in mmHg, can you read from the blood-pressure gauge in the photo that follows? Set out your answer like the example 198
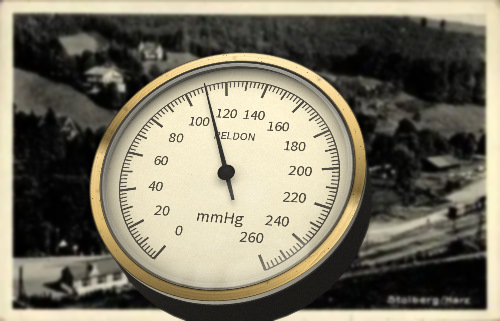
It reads 110
